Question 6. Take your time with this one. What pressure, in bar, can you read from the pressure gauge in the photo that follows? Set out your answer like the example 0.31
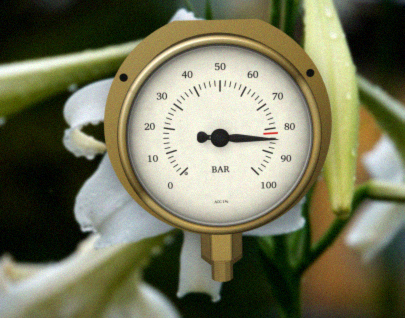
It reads 84
